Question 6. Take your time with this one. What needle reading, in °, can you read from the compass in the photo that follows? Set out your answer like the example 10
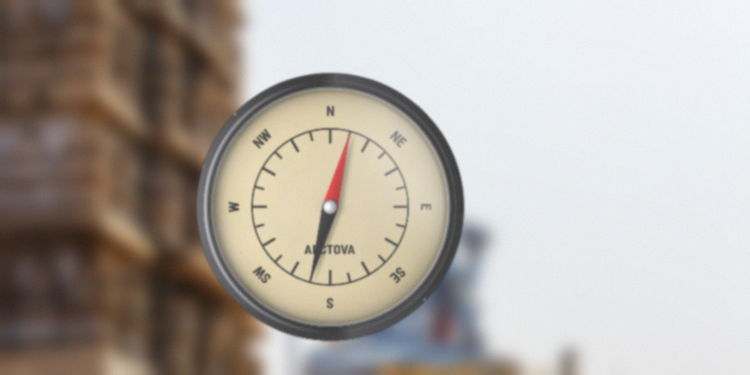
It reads 15
